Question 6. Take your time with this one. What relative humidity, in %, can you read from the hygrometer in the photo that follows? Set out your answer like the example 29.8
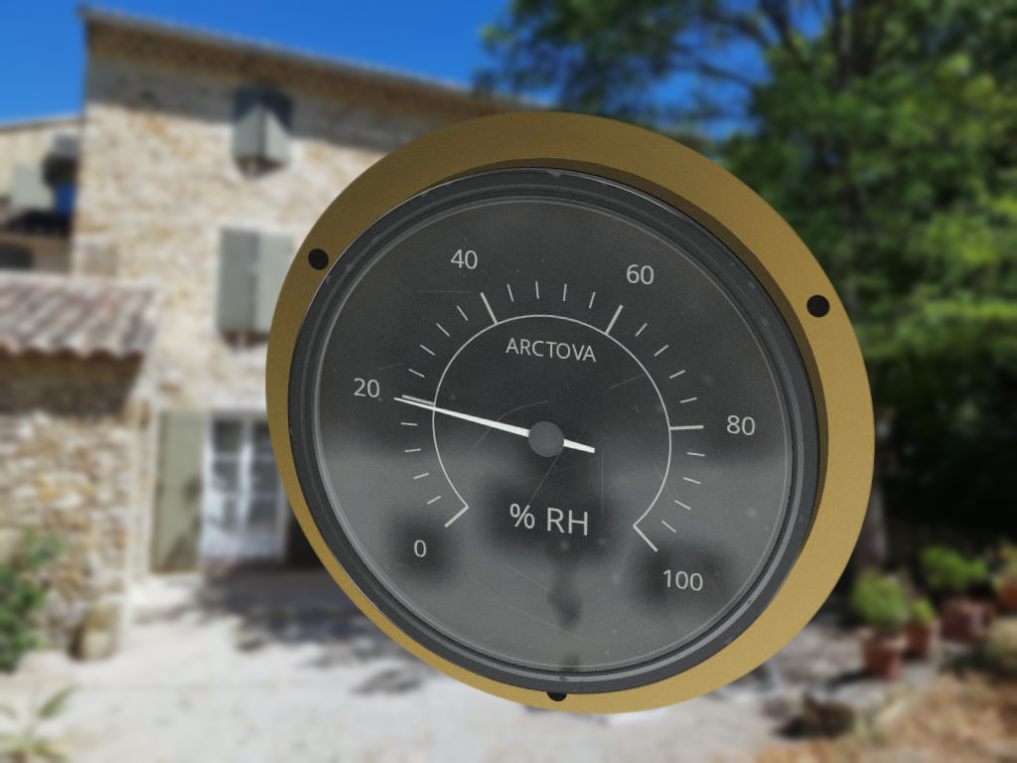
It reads 20
